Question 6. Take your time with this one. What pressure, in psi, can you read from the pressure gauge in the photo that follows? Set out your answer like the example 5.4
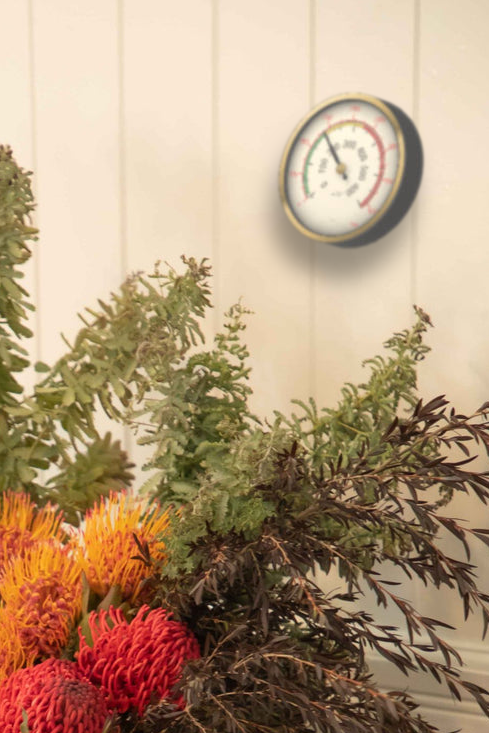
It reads 200
